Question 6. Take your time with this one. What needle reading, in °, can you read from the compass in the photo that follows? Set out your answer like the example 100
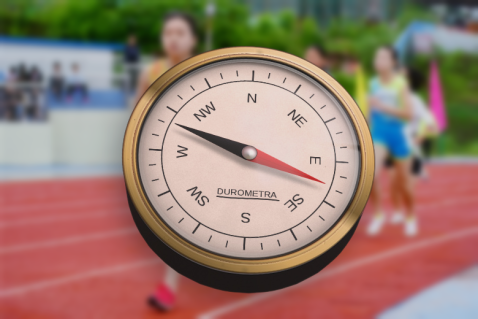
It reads 110
